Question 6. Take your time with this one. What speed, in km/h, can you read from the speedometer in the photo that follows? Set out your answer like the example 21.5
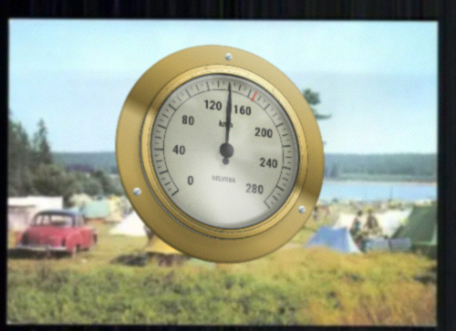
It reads 140
